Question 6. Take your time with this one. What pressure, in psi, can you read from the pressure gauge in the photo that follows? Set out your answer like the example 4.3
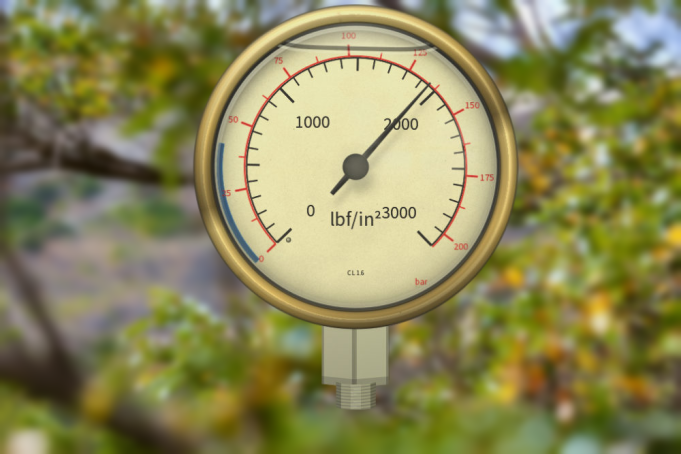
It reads 1950
